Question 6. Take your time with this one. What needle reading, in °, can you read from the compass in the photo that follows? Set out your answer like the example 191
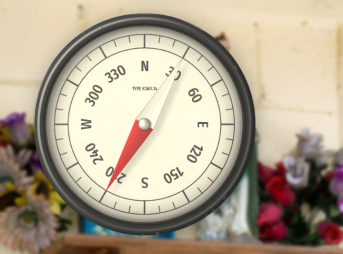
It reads 210
